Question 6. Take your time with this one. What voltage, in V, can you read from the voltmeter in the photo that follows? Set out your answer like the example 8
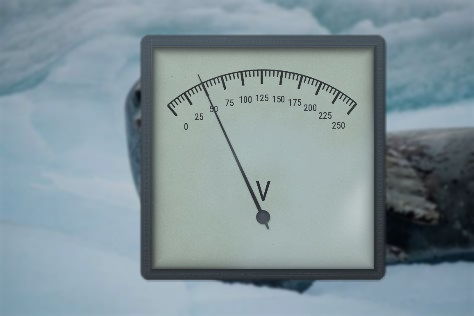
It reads 50
